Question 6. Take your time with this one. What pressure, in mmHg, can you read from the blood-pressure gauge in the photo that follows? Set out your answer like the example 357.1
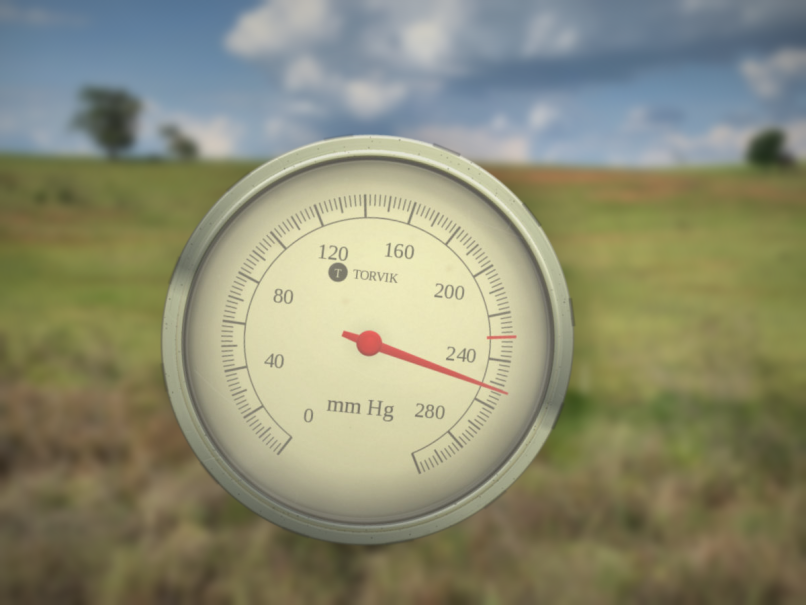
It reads 252
